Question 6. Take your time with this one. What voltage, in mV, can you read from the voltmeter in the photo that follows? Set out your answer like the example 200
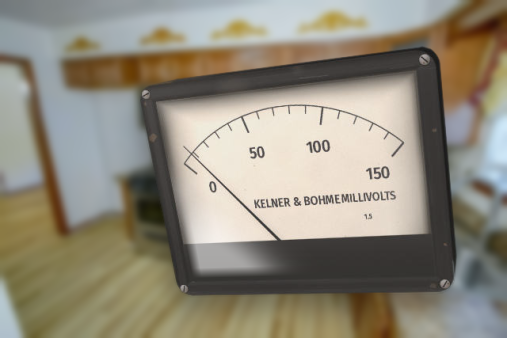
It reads 10
